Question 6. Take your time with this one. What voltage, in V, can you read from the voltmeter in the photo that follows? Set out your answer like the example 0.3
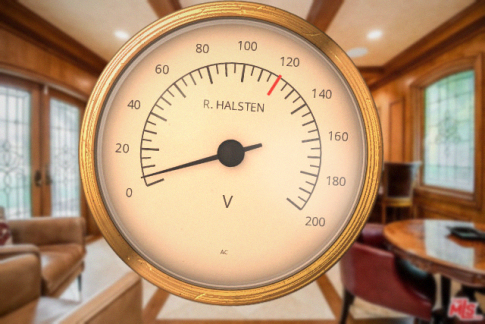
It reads 5
